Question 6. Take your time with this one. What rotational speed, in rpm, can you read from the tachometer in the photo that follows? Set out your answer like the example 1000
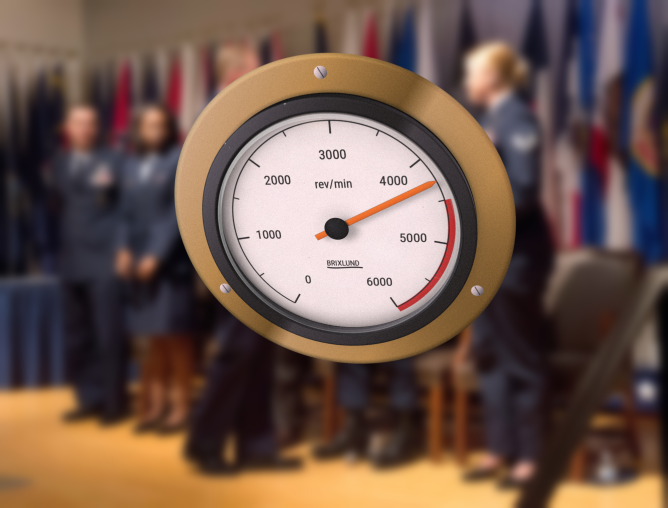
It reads 4250
